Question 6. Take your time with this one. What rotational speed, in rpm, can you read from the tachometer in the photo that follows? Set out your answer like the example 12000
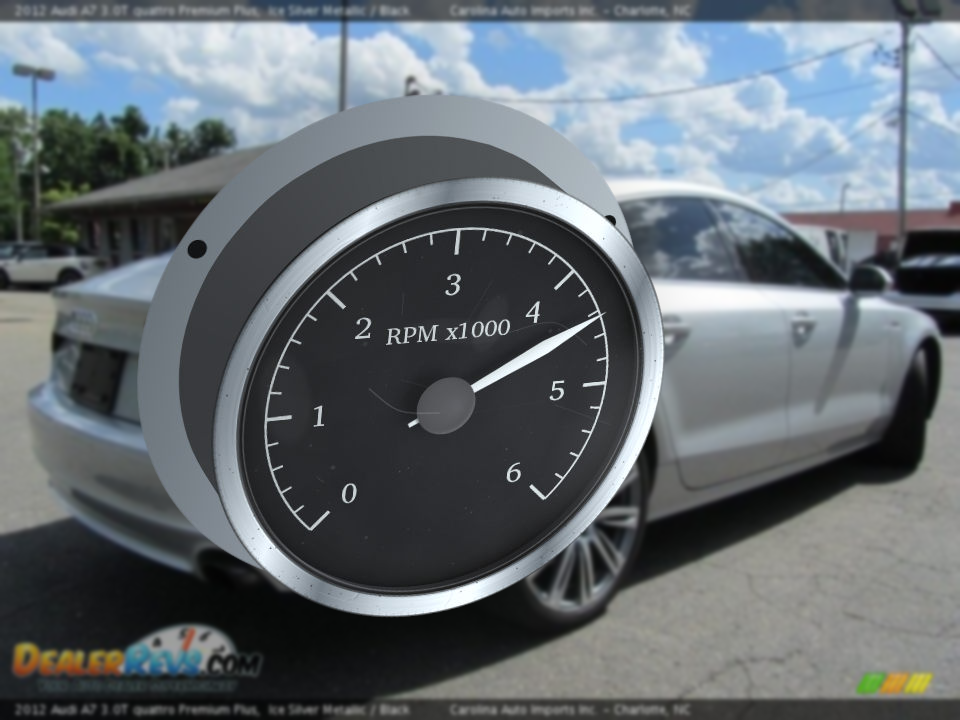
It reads 4400
